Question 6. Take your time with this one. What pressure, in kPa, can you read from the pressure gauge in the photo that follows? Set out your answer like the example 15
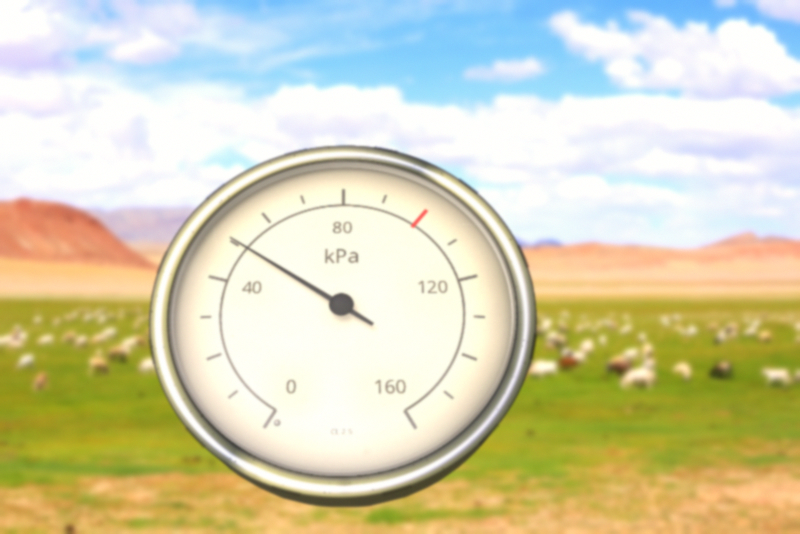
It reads 50
